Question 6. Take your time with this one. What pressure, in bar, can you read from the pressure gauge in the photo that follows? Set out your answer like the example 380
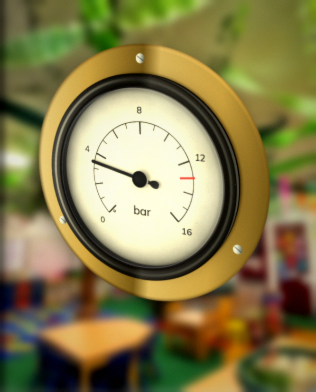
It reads 3.5
